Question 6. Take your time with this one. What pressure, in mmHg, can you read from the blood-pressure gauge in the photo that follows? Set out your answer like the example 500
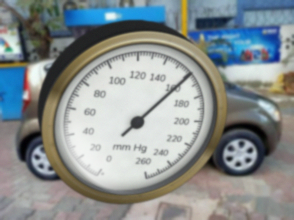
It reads 160
